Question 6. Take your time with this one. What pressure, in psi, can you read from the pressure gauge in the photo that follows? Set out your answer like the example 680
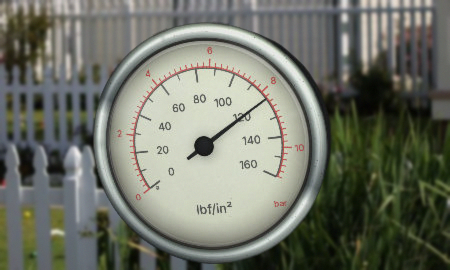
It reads 120
